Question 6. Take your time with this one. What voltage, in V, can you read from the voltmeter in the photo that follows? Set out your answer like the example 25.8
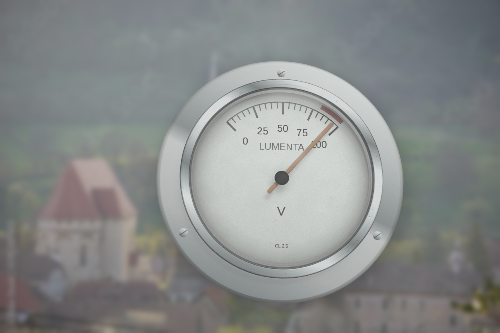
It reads 95
